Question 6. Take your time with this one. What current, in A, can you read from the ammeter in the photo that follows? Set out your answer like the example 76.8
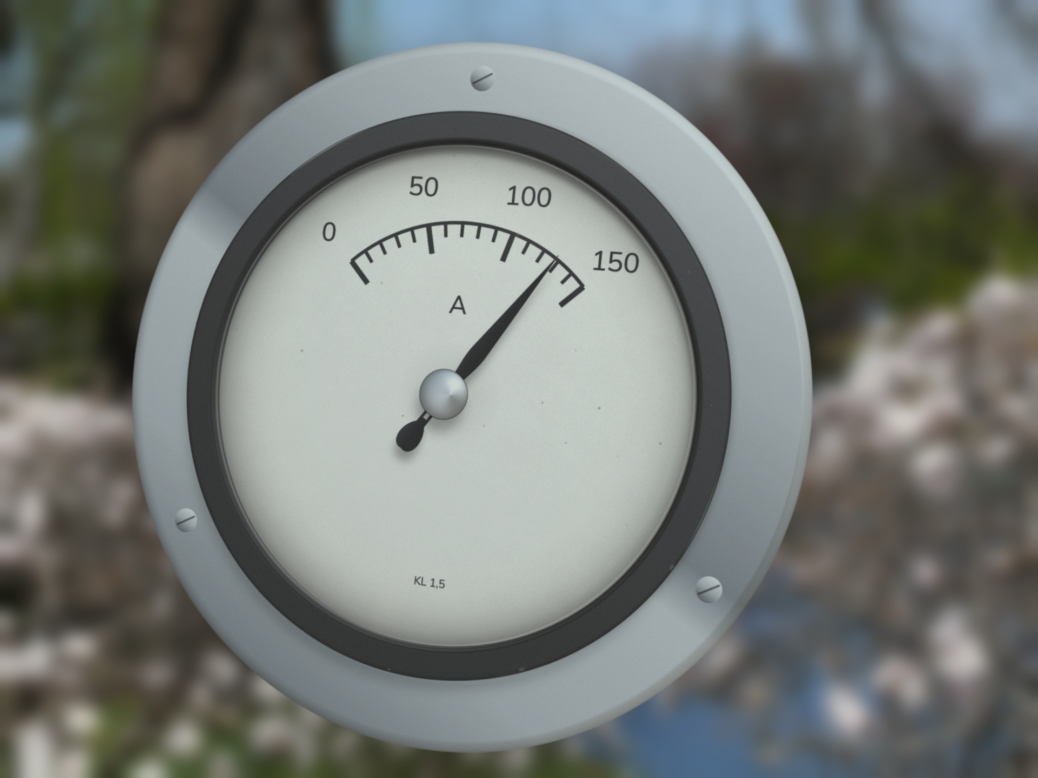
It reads 130
